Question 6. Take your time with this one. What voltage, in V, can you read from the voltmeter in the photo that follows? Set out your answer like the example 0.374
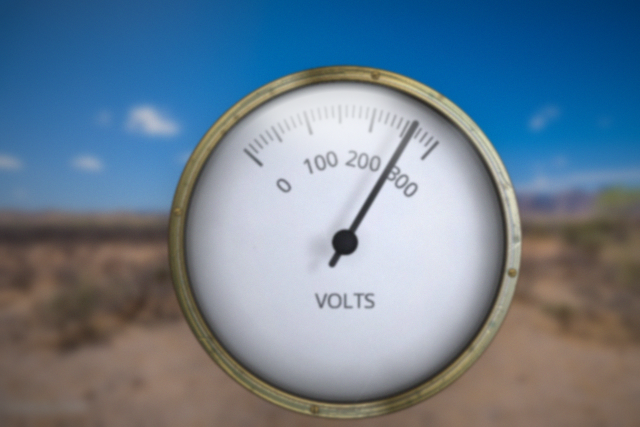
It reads 260
